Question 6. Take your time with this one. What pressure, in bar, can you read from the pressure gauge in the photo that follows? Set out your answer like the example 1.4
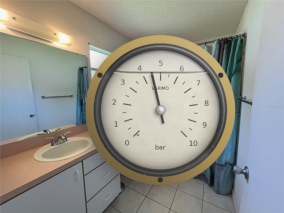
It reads 4.5
